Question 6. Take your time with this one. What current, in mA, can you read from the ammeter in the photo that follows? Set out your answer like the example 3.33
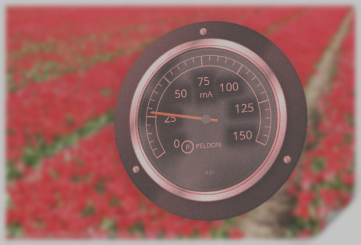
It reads 27.5
